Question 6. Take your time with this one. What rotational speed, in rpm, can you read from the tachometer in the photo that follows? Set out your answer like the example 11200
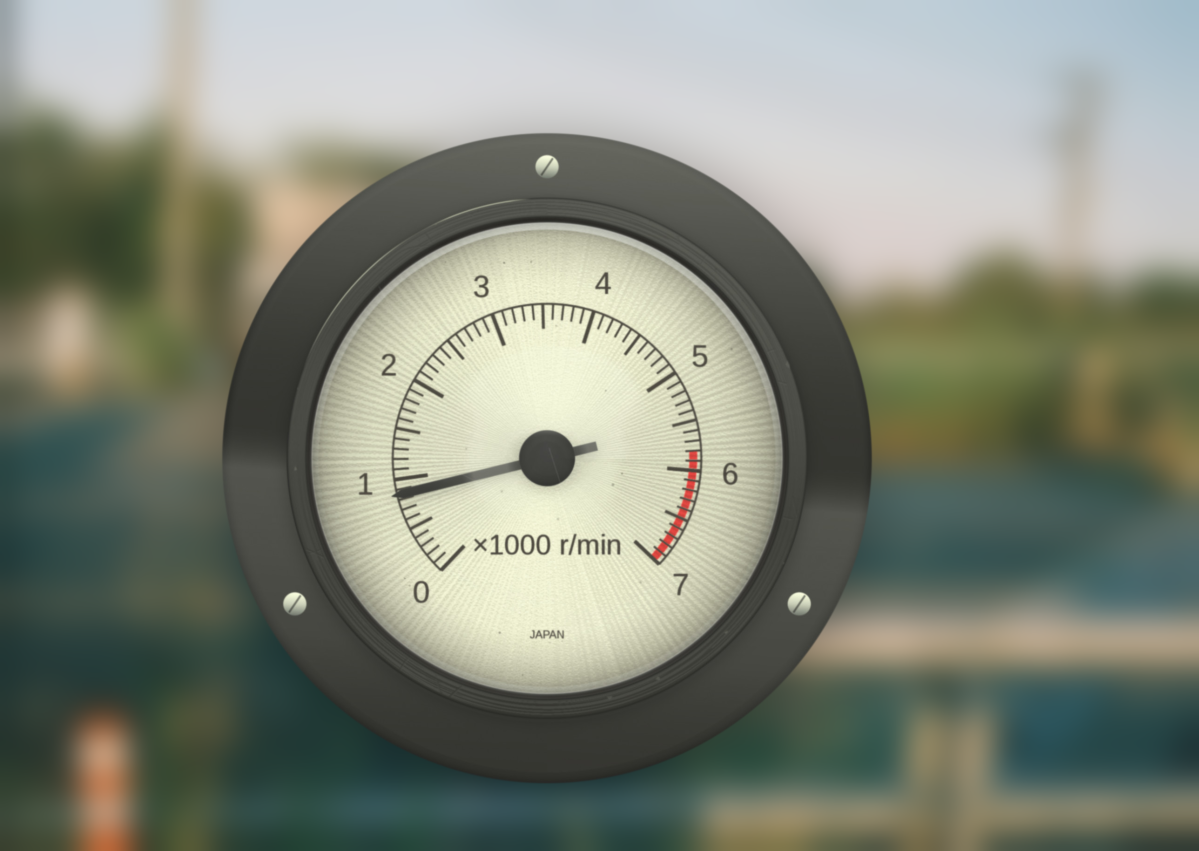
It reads 850
